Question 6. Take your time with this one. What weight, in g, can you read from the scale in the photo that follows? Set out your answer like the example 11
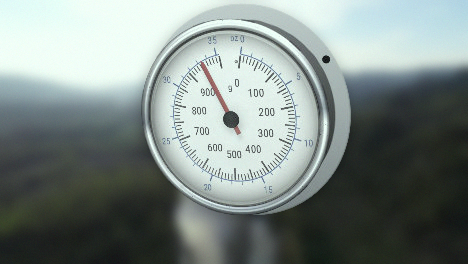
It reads 950
